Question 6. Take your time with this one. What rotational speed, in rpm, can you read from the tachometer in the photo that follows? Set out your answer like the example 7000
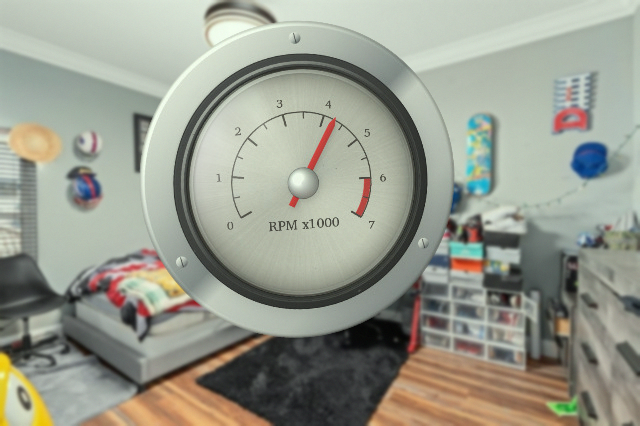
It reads 4250
